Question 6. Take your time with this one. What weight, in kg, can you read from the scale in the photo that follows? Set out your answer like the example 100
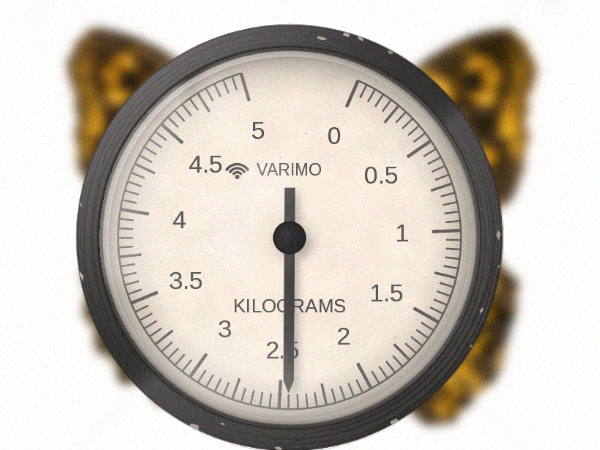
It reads 2.45
